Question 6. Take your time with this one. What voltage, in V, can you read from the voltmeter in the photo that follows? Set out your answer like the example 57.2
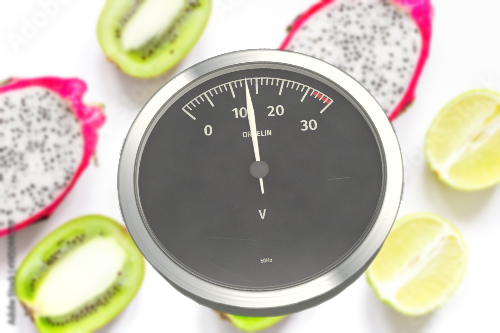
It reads 13
